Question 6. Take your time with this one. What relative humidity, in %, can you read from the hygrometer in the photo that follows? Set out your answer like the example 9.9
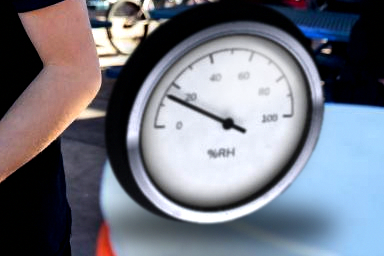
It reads 15
